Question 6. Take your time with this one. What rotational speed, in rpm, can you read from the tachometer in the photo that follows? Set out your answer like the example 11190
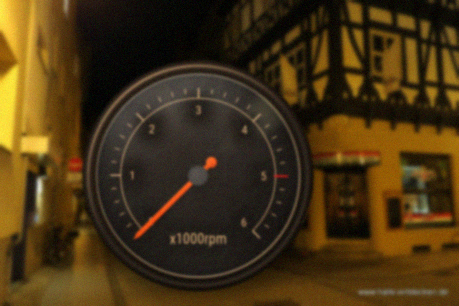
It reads 0
